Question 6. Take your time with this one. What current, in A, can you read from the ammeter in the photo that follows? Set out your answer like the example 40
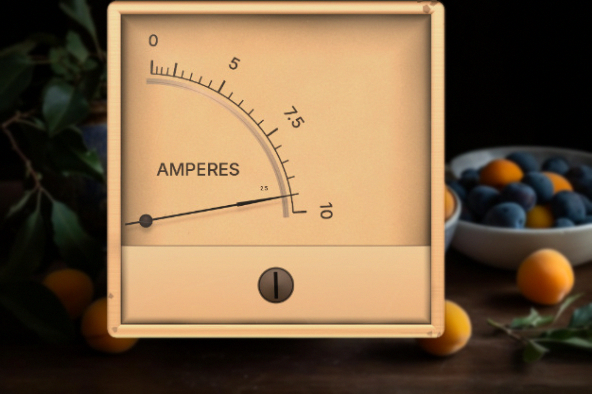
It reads 9.5
